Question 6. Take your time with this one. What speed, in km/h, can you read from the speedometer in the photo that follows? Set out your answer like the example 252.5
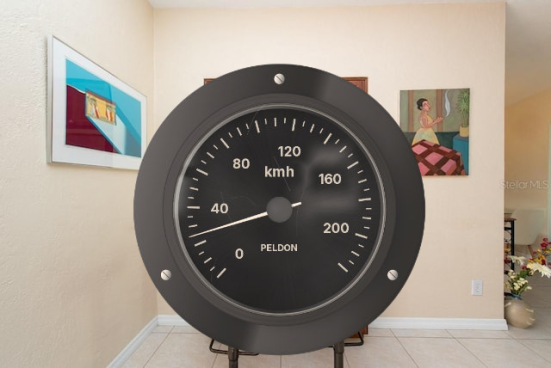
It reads 25
